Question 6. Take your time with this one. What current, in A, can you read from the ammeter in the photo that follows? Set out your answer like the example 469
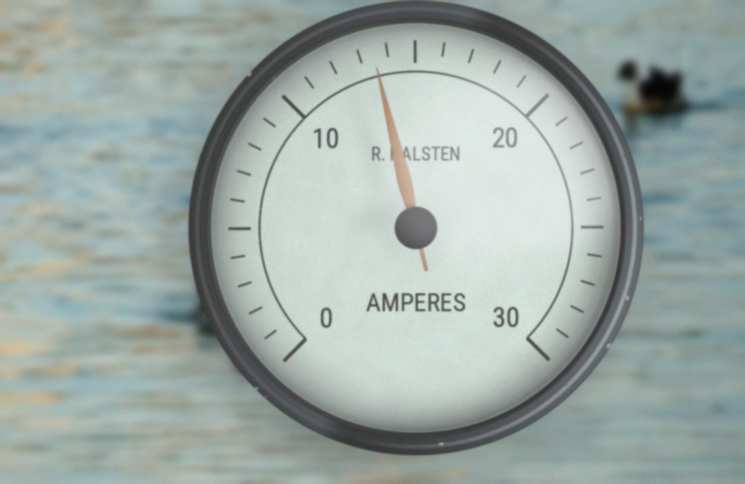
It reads 13.5
